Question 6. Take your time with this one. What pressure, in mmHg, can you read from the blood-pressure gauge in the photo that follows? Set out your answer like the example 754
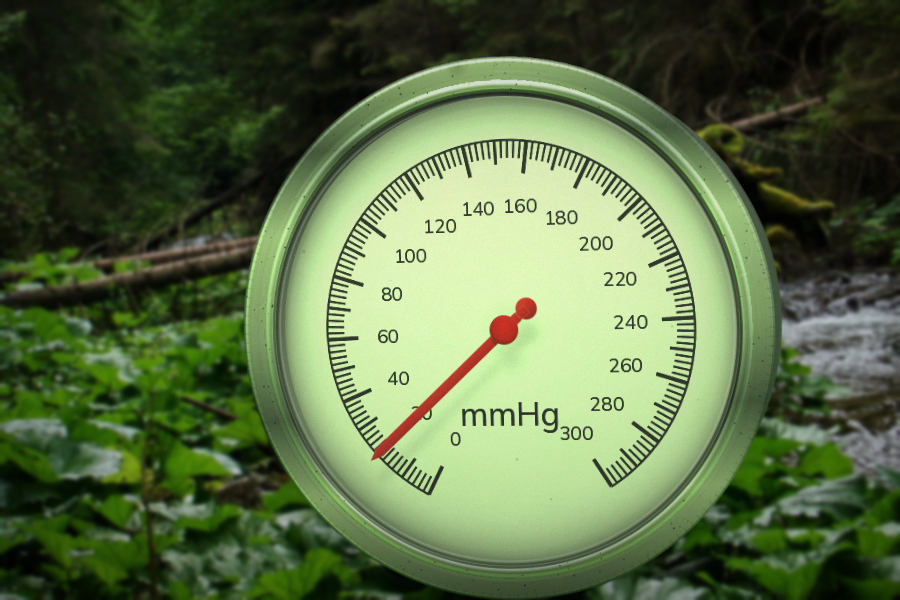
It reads 20
